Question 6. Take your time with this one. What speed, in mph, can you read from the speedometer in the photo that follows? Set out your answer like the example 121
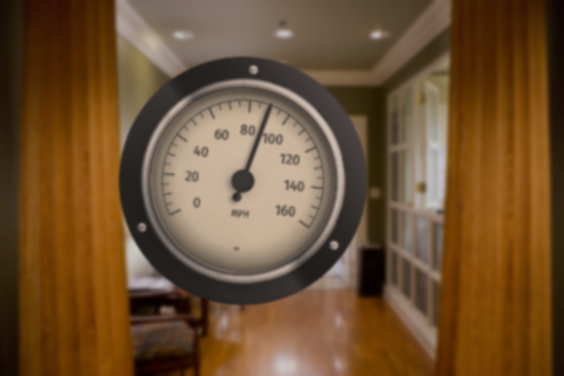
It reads 90
